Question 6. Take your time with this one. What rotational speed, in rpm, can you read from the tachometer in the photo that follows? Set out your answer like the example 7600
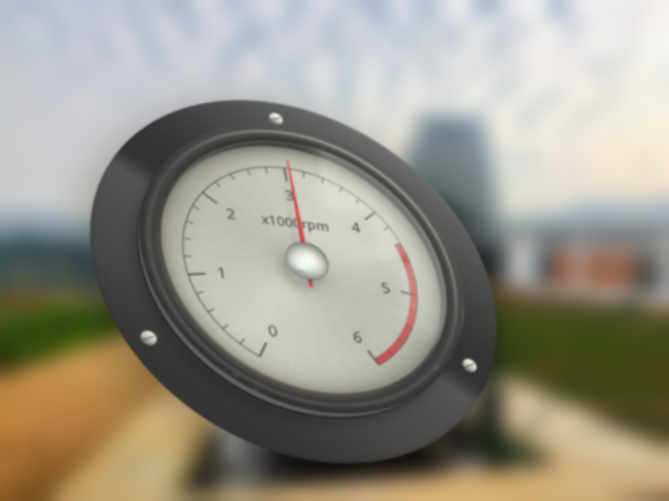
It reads 3000
